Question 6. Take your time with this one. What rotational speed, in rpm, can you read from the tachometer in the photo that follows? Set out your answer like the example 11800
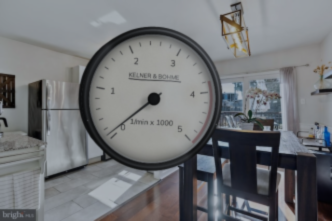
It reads 100
